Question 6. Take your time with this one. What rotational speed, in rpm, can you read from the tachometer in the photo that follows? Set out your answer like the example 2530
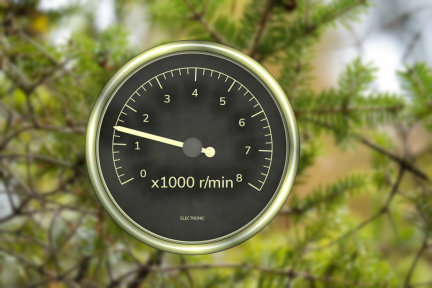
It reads 1400
